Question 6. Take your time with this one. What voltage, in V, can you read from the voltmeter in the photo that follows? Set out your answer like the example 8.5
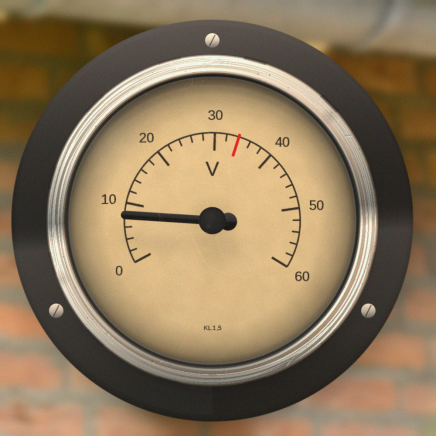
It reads 8
